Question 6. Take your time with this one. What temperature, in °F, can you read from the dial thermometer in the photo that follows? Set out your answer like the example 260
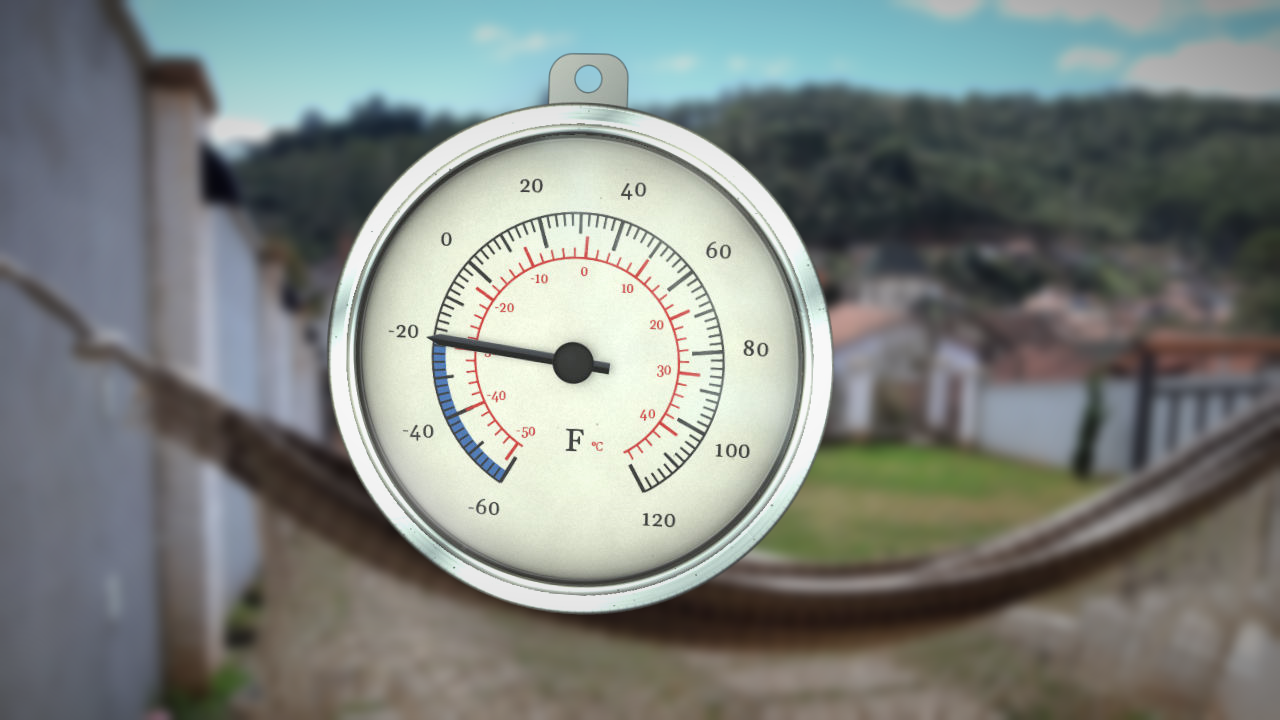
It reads -20
